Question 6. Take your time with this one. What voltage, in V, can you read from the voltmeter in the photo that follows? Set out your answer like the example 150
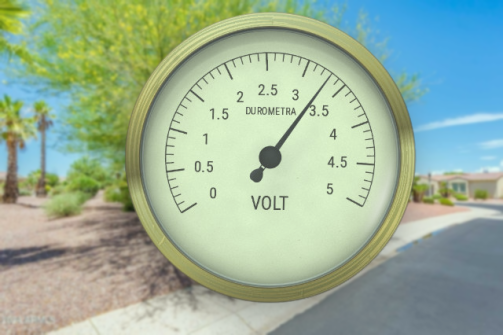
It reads 3.3
